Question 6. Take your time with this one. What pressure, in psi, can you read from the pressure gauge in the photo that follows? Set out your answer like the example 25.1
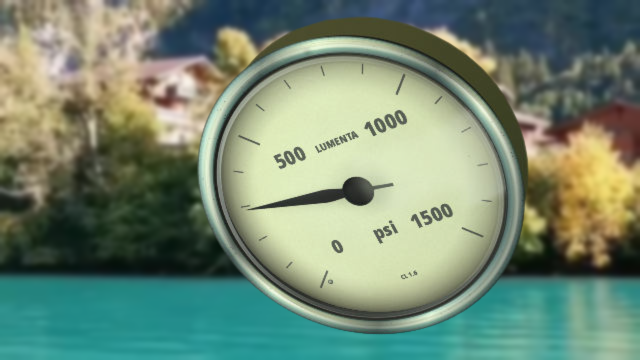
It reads 300
